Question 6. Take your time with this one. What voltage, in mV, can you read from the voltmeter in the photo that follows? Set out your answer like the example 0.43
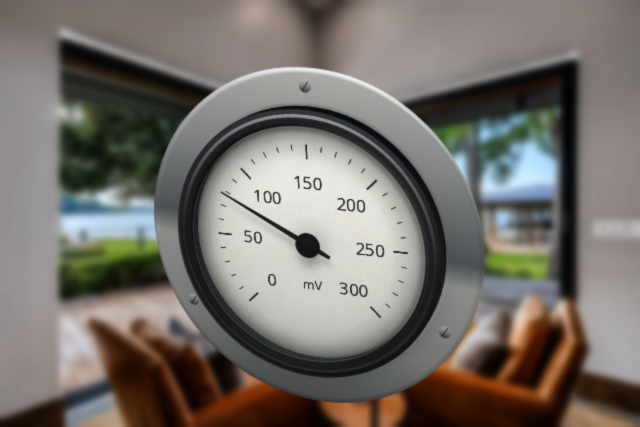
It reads 80
